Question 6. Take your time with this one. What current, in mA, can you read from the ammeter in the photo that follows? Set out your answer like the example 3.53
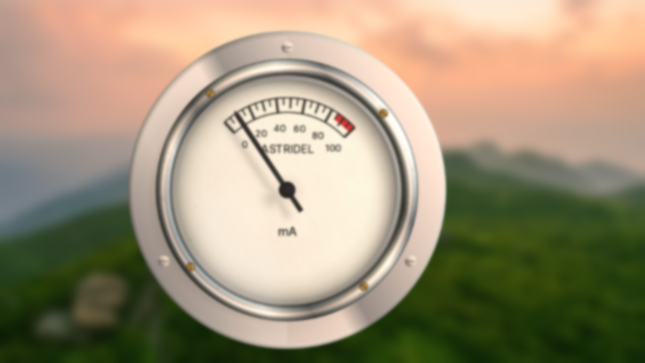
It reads 10
